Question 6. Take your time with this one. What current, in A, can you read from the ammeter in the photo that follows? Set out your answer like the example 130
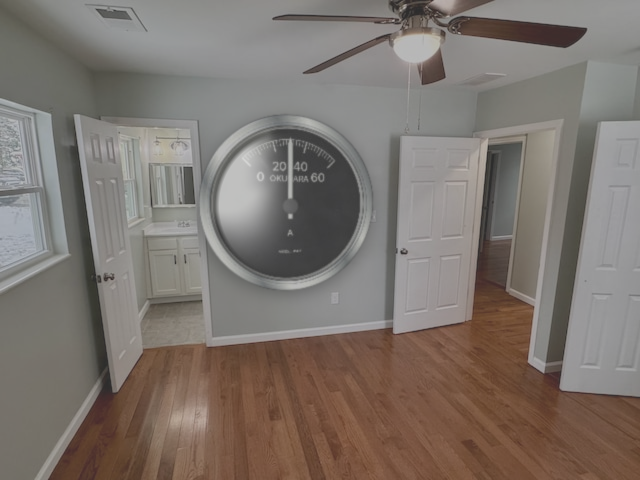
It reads 30
